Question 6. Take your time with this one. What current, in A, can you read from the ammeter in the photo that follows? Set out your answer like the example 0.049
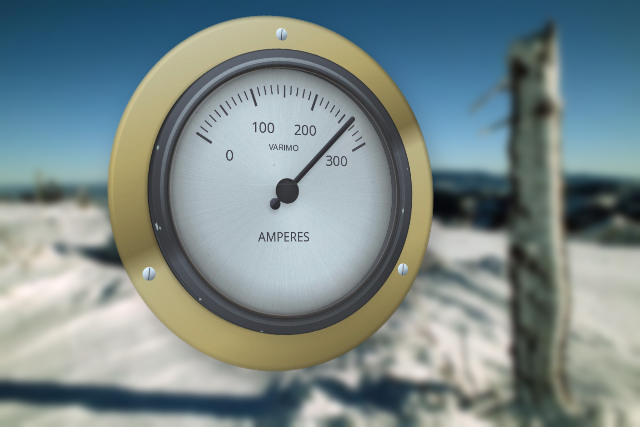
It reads 260
